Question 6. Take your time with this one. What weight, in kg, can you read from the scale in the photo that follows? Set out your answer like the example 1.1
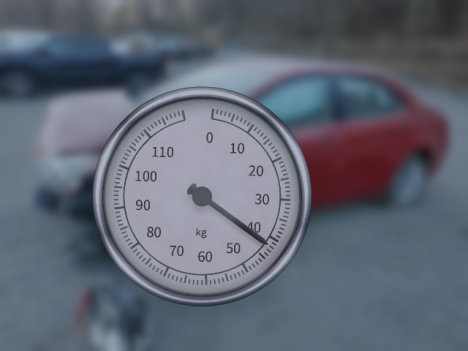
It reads 42
